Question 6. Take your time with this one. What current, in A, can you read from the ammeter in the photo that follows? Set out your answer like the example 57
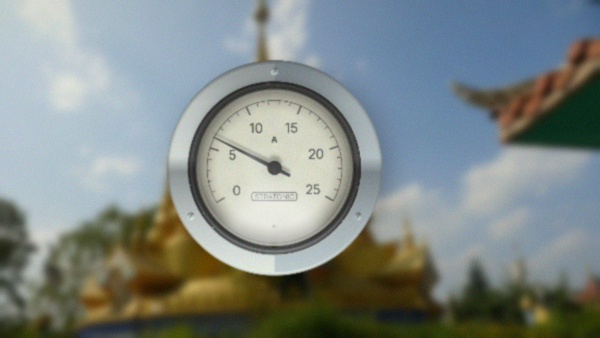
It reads 6
